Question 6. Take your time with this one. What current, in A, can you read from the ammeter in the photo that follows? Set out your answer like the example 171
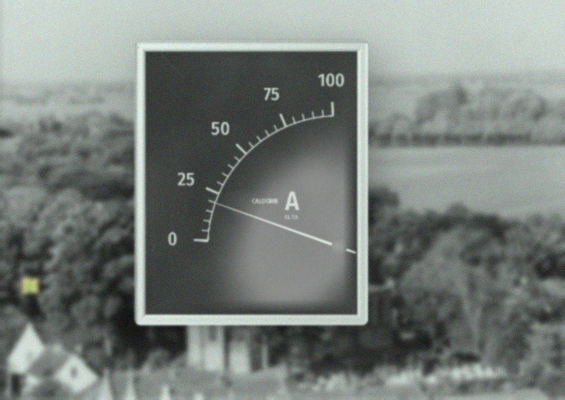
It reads 20
